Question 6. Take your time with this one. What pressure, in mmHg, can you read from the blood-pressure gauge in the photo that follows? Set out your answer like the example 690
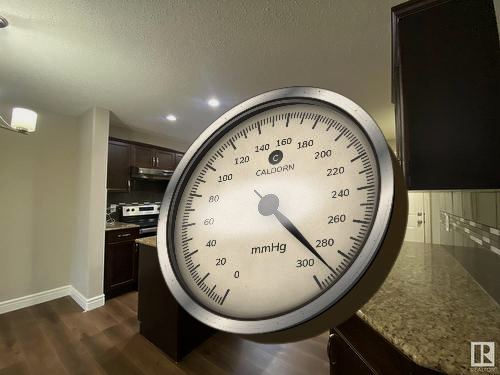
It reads 290
